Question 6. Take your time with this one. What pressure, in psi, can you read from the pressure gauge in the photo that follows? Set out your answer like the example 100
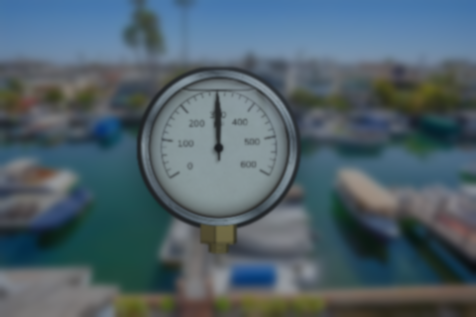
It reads 300
